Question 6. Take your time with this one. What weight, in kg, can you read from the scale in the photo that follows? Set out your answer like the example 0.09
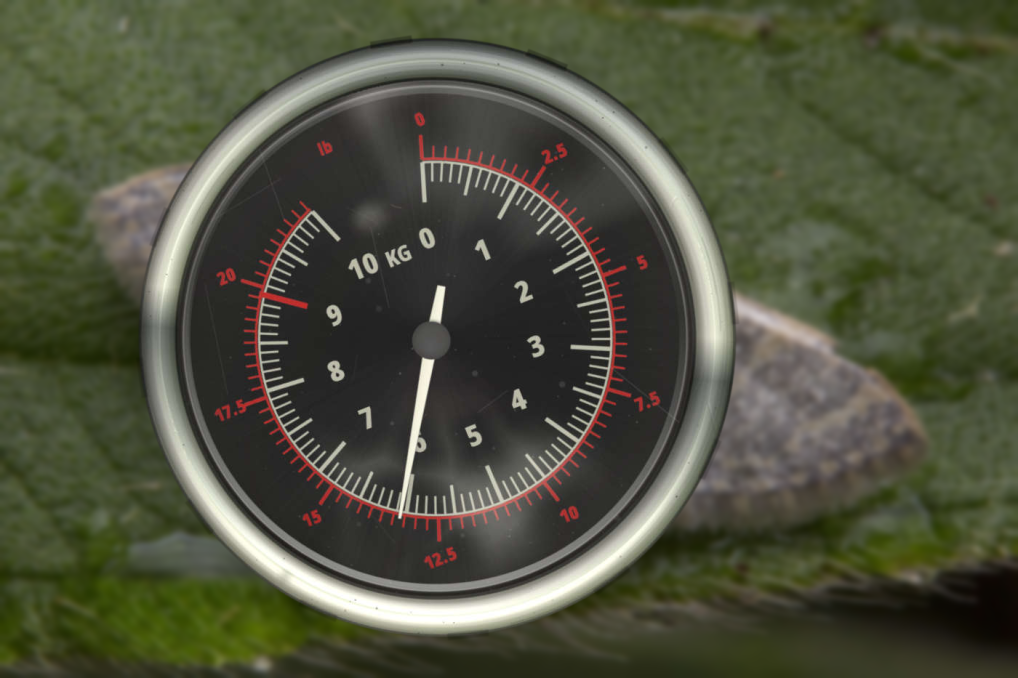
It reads 6.05
